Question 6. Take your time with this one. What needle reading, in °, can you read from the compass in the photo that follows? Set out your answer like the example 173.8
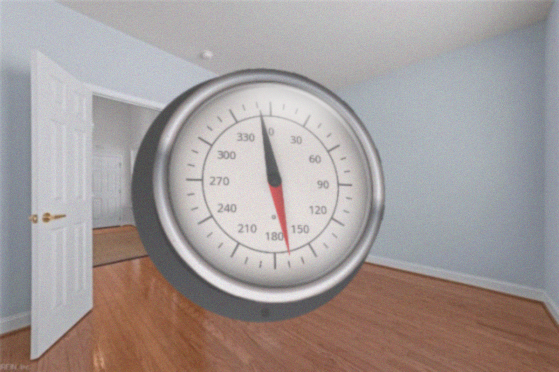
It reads 170
